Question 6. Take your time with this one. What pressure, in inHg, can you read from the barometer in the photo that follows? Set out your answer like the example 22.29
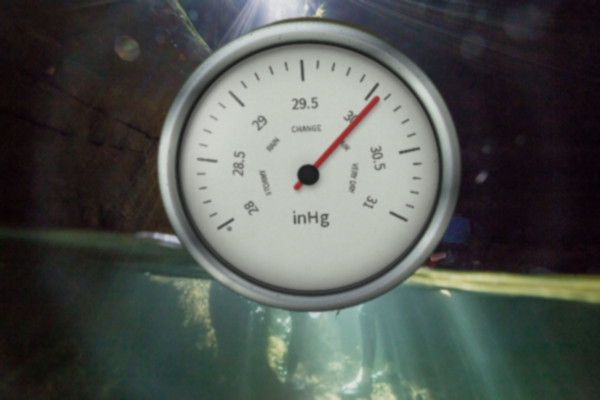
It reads 30.05
